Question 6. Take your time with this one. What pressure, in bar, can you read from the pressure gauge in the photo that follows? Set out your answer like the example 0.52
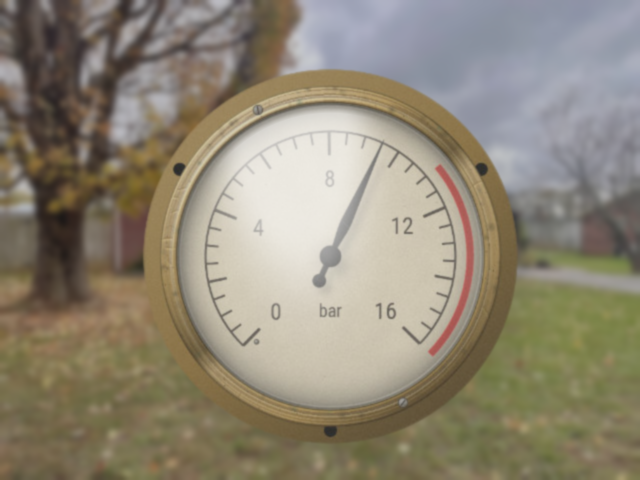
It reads 9.5
